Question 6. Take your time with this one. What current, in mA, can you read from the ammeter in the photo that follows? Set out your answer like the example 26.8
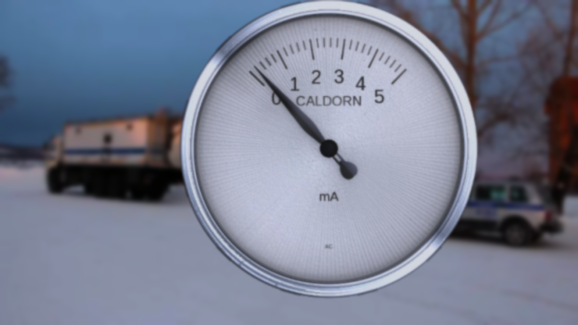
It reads 0.2
